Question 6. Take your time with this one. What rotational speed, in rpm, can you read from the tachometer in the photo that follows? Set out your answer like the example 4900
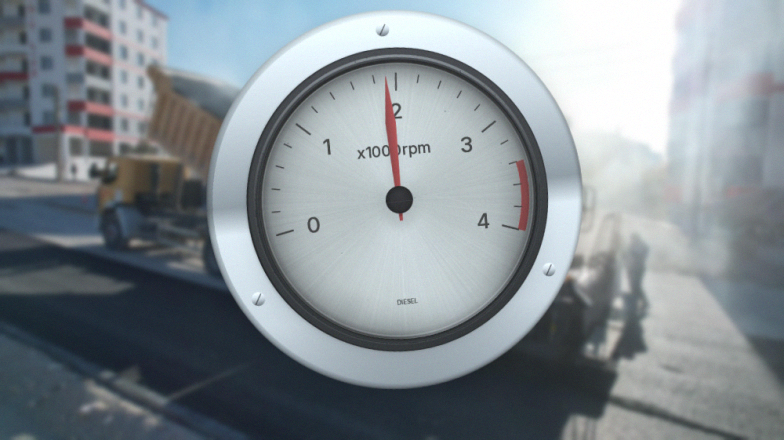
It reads 1900
